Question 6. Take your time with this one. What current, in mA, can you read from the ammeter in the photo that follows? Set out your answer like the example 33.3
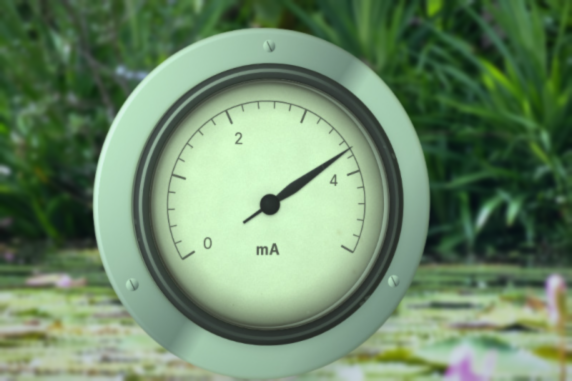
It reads 3.7
